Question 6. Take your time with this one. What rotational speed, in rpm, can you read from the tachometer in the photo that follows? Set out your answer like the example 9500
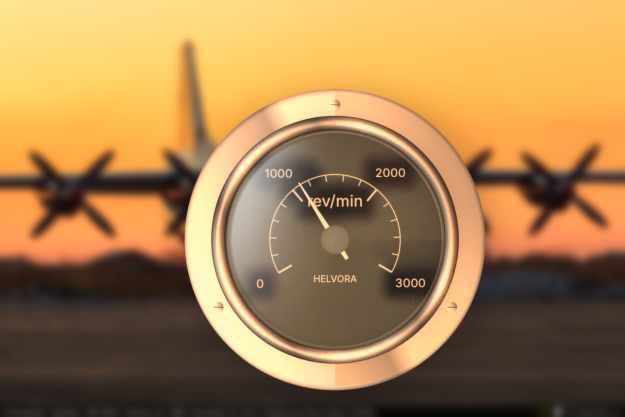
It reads 1100
